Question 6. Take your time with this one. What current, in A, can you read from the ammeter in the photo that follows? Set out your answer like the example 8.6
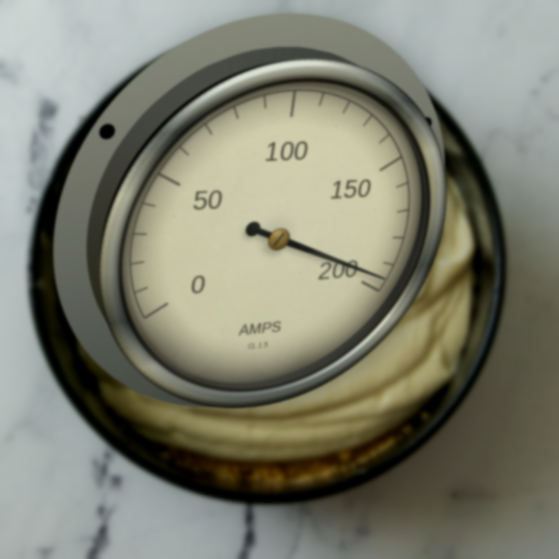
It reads 195
